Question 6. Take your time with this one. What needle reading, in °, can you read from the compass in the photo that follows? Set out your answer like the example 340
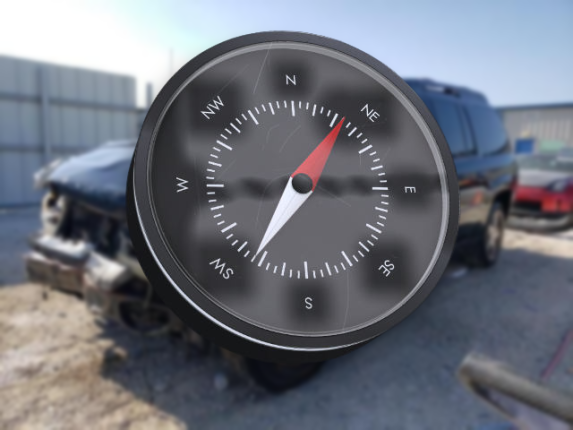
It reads 35
